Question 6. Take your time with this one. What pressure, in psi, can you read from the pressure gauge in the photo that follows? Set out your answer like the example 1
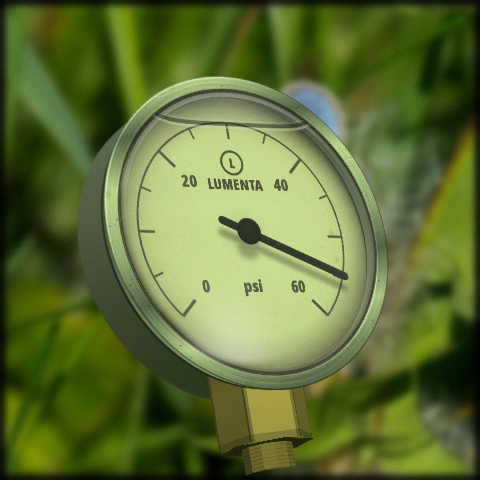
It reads 55
